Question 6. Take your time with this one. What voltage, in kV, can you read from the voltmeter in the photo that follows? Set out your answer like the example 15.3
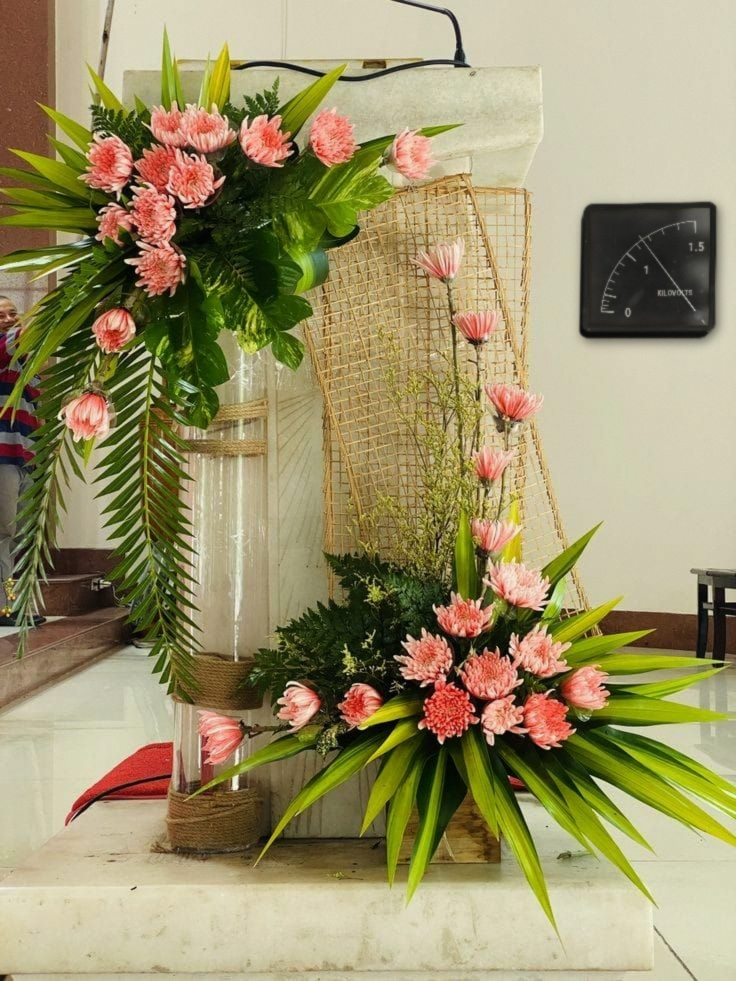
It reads 1.15
